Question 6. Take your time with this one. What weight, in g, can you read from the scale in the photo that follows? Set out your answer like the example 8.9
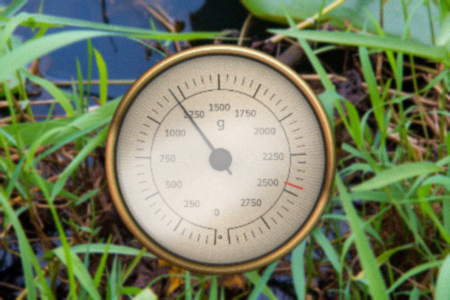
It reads 1200
